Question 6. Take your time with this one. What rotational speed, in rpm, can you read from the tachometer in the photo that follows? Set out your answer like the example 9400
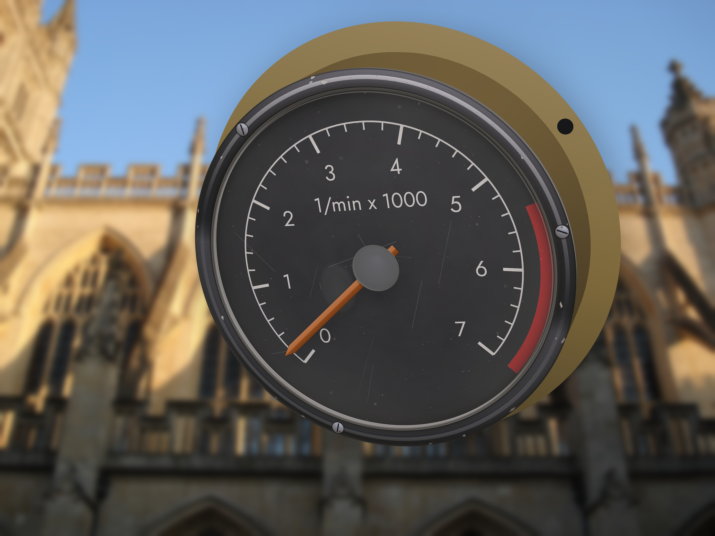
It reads 200
